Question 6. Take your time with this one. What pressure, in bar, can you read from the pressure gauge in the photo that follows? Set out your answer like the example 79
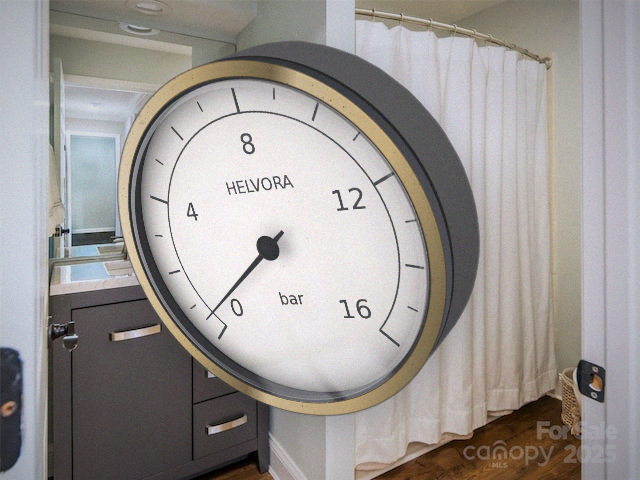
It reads 0.5
